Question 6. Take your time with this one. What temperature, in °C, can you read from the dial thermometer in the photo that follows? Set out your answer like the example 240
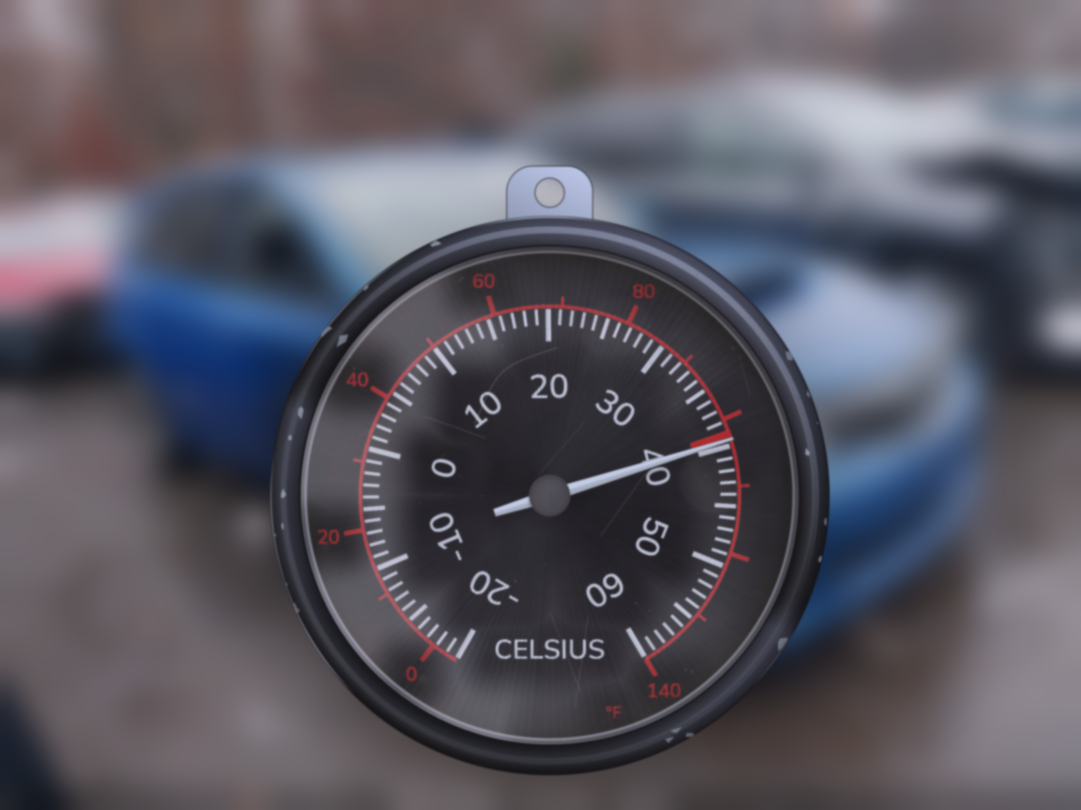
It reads 39.5
